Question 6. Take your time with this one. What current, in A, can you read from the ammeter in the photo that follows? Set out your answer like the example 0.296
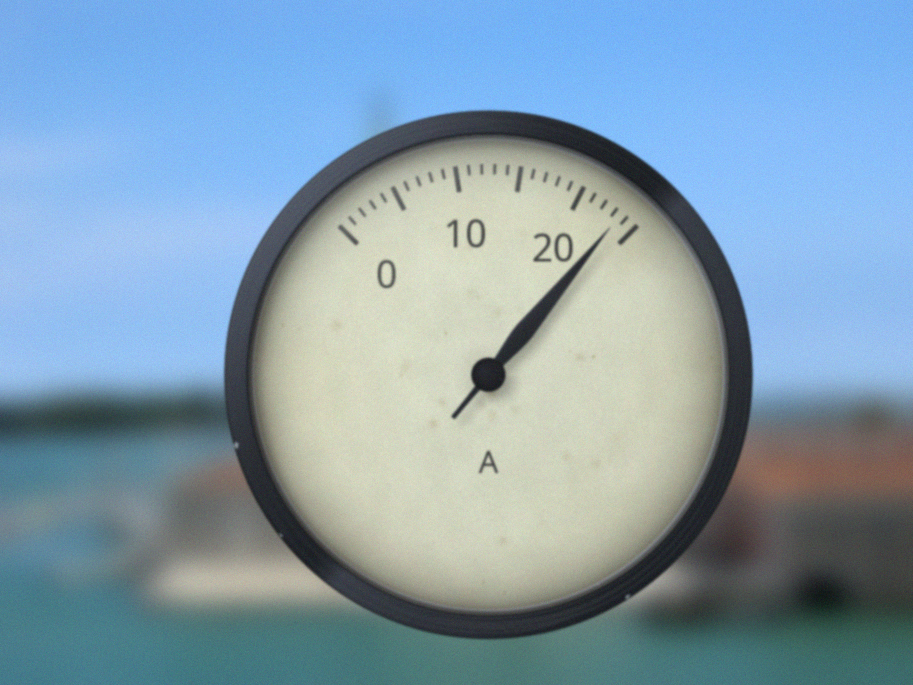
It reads 23.5
